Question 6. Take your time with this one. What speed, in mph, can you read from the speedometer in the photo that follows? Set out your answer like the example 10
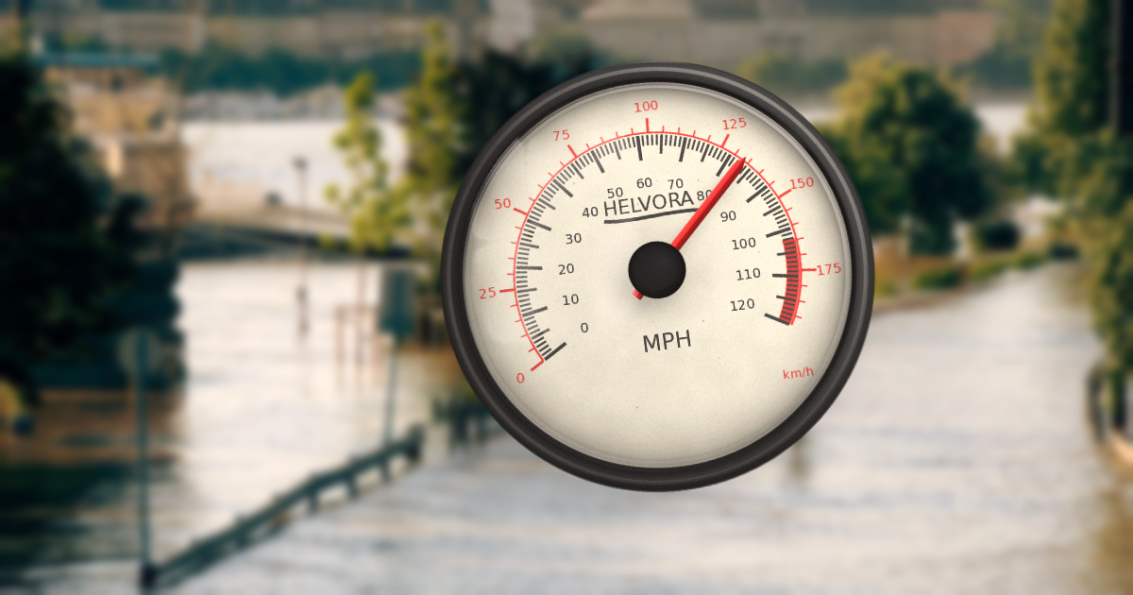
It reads 83
